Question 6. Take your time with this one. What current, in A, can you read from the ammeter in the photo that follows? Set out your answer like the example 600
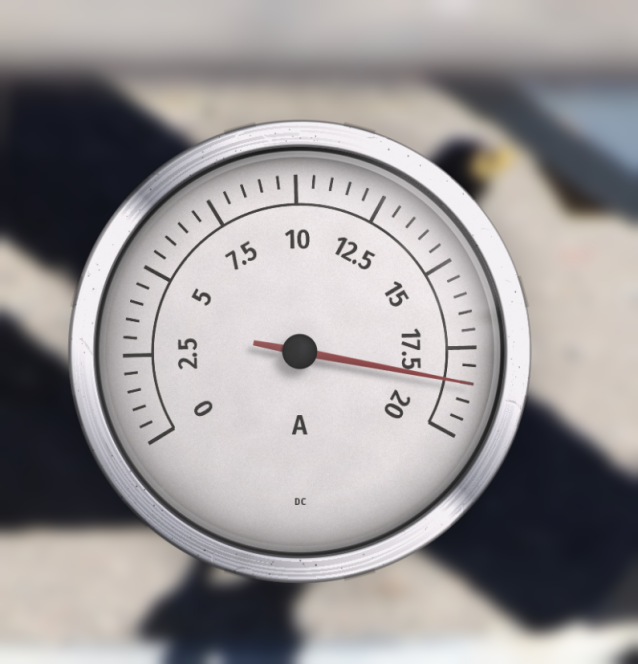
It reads 18.5
